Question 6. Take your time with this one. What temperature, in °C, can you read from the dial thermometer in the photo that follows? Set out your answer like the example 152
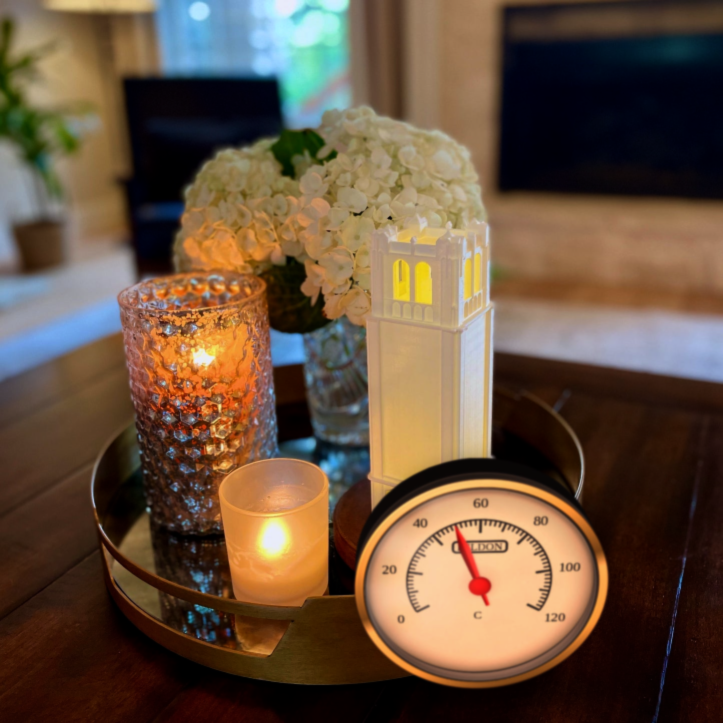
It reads 50
